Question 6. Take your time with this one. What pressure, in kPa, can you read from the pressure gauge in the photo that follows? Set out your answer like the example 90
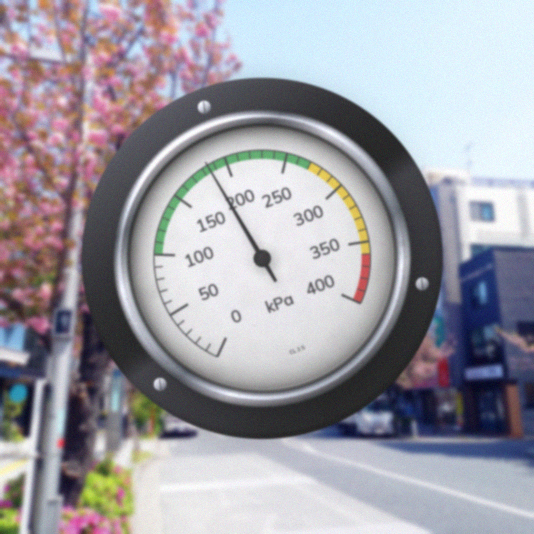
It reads 185
